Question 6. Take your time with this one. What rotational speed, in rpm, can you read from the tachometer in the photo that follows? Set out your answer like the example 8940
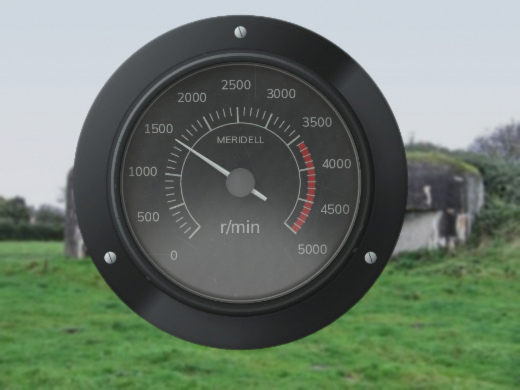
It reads 1500
